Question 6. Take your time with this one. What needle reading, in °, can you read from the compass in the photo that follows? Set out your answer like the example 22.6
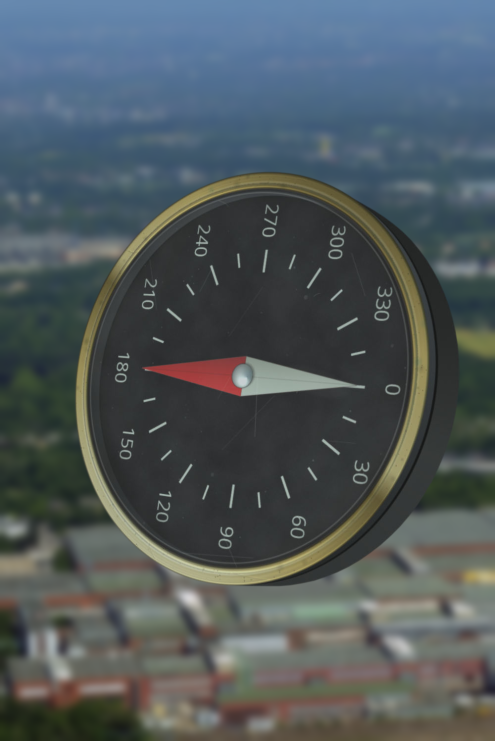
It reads 180
